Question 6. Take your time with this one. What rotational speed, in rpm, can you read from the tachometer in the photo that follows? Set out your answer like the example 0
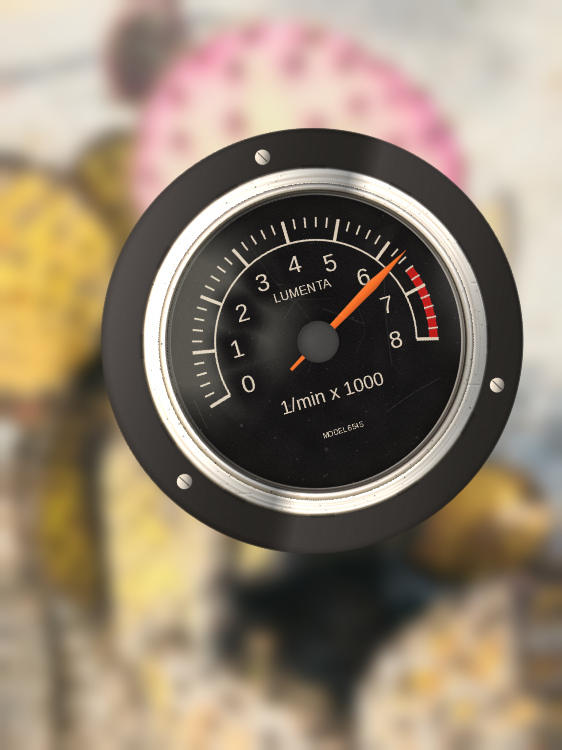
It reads 6300
